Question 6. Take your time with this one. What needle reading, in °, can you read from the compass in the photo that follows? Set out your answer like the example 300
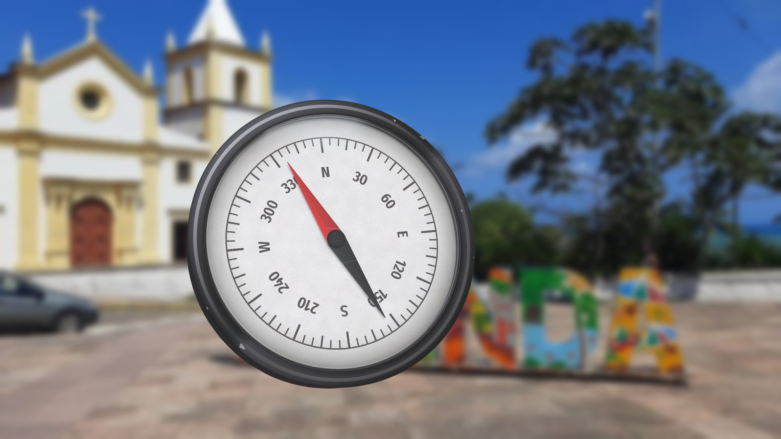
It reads 335
